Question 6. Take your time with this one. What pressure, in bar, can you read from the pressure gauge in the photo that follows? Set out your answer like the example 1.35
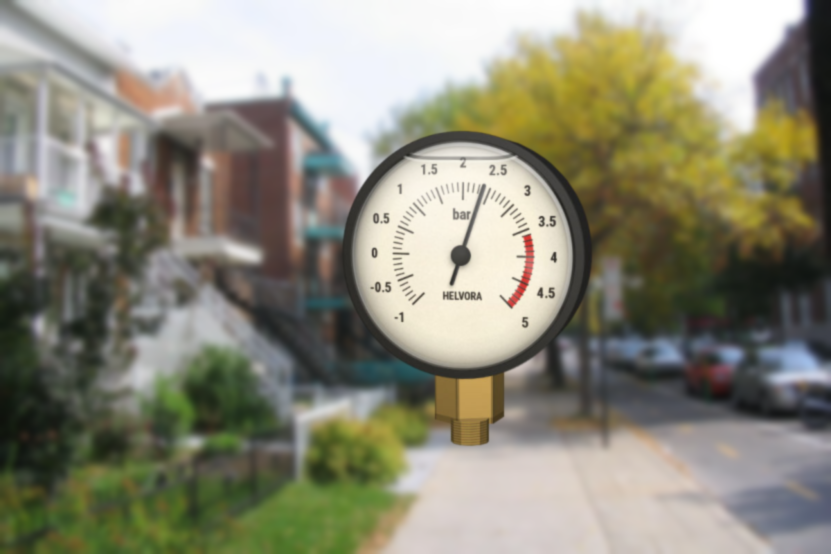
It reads 2.4
